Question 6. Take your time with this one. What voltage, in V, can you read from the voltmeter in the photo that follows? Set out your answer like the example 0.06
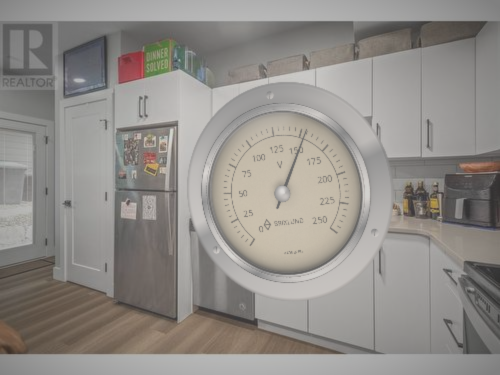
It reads 155
